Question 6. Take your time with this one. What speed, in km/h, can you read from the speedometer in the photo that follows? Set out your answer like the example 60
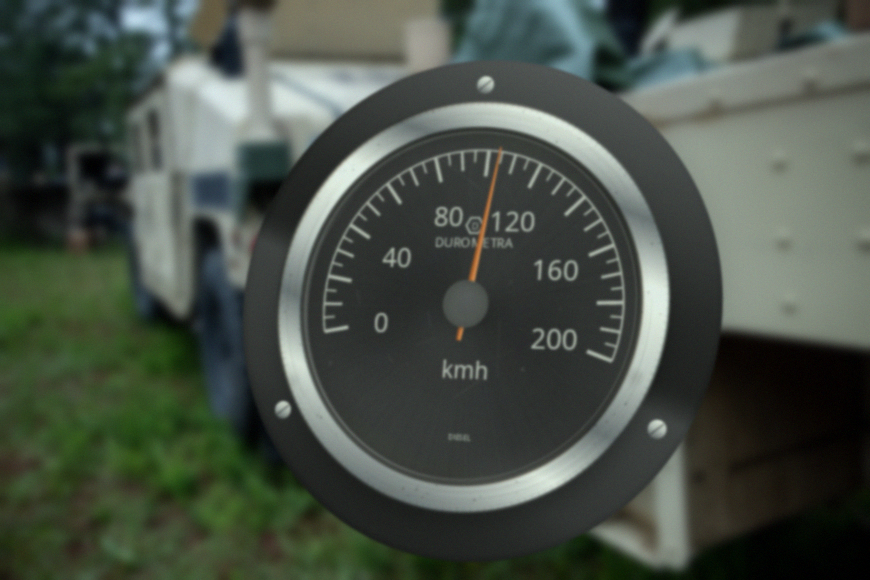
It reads 105
